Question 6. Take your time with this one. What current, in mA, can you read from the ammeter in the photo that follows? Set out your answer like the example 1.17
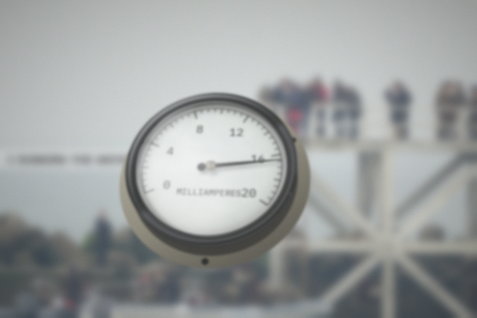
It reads 16.5
